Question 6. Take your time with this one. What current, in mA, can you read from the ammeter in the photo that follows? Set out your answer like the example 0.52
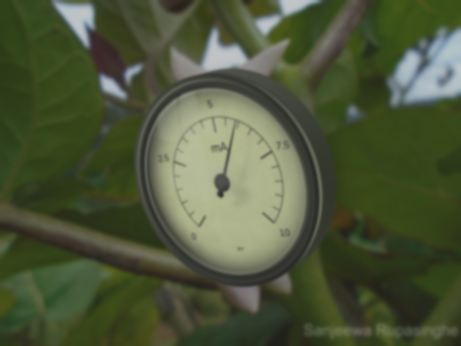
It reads 6
